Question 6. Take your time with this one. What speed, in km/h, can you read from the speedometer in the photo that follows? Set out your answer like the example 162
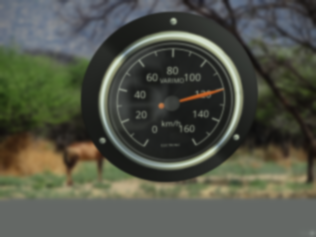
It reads 120
